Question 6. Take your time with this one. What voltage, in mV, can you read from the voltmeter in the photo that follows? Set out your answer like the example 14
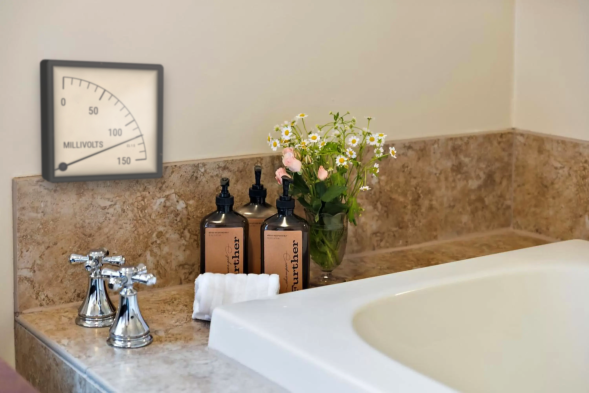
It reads 120
